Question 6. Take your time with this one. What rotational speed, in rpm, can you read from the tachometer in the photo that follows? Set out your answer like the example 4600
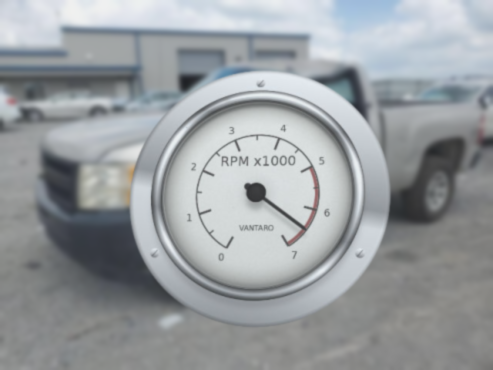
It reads 6500
